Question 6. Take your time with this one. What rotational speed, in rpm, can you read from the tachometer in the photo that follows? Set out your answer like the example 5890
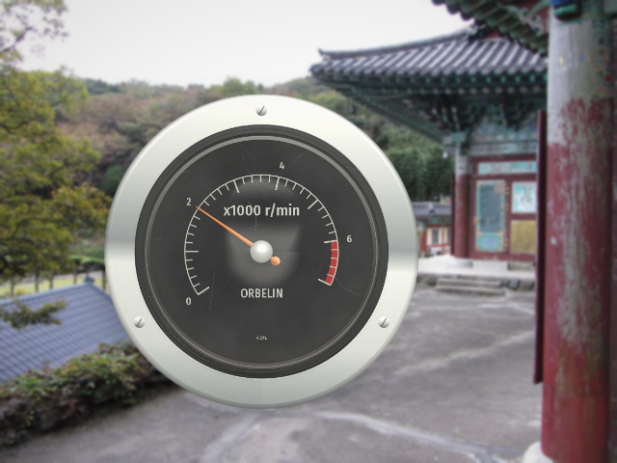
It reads 2000
